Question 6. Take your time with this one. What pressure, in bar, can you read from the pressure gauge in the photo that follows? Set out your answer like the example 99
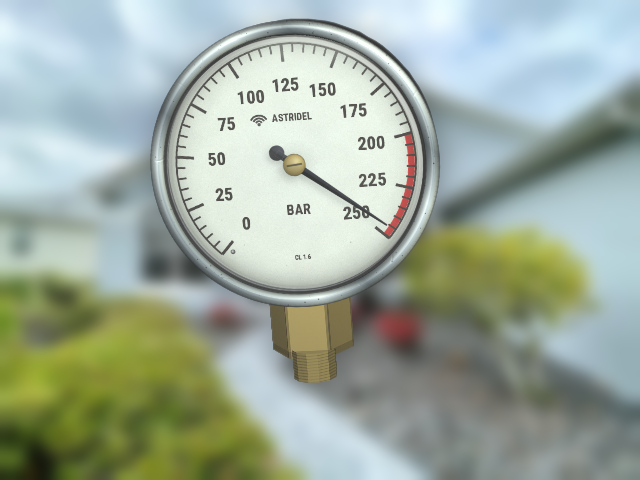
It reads 245
